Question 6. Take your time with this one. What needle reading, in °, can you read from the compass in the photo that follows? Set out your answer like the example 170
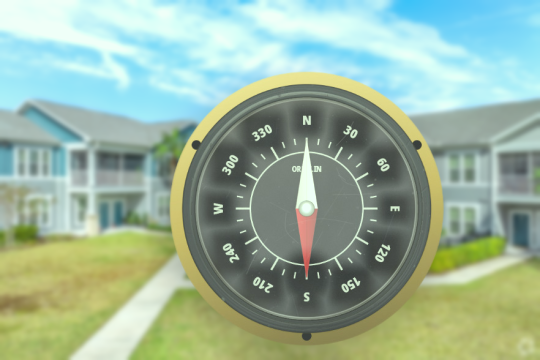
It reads 180
